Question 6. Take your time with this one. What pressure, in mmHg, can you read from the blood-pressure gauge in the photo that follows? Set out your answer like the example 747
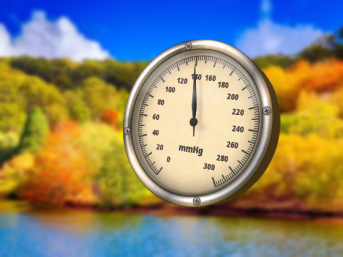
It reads 140
